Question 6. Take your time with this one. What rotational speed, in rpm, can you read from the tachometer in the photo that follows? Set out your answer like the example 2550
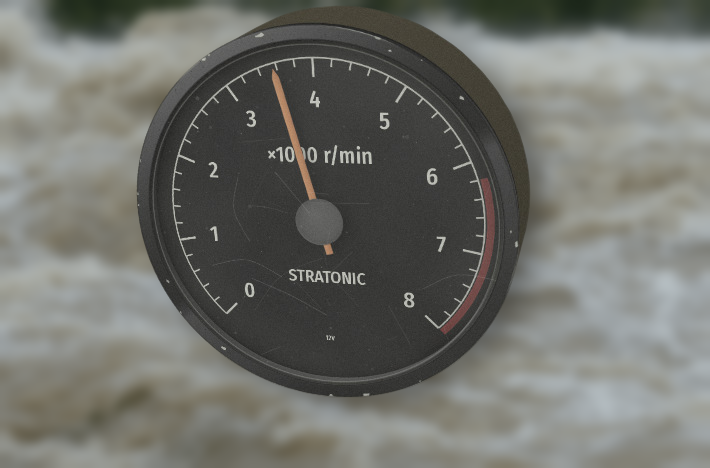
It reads 3600
